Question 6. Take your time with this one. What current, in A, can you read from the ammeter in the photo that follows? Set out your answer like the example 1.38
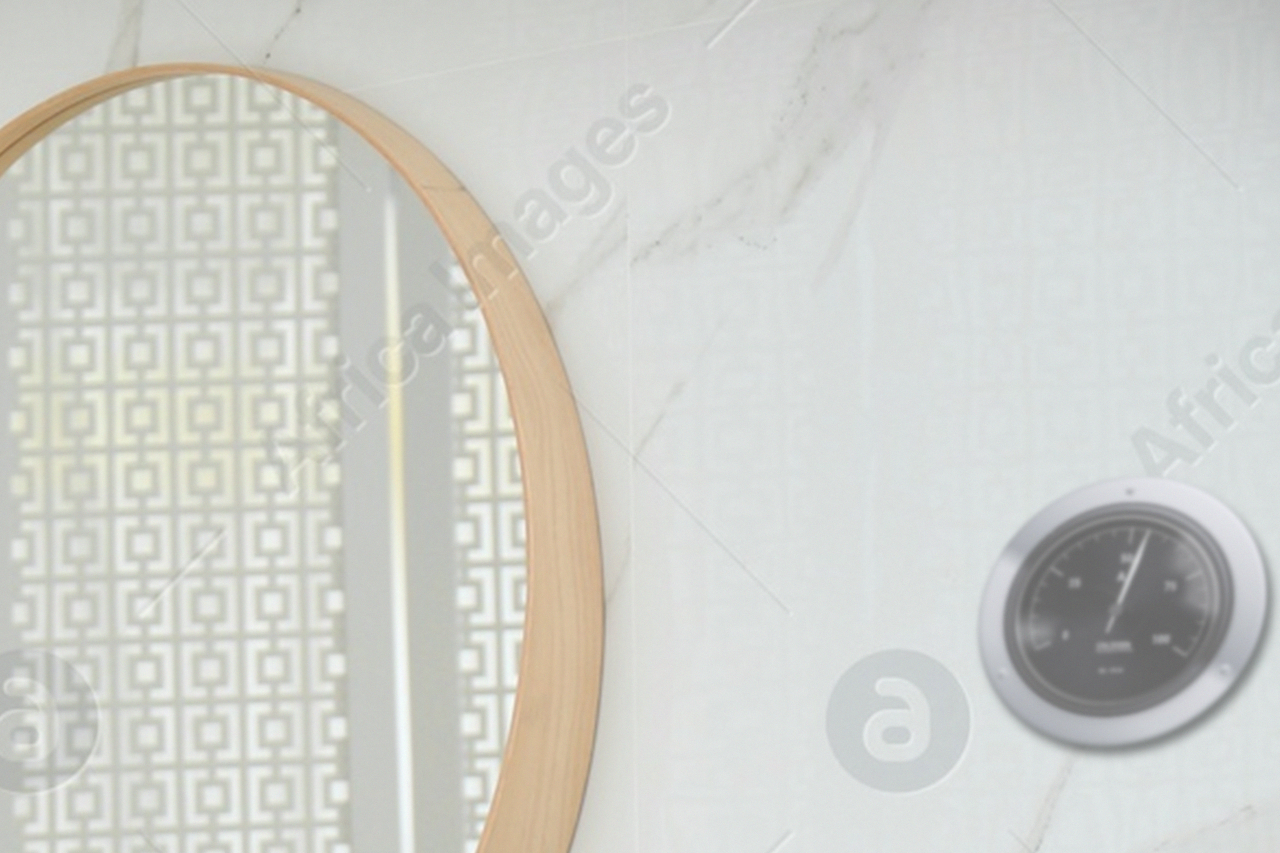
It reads 55
